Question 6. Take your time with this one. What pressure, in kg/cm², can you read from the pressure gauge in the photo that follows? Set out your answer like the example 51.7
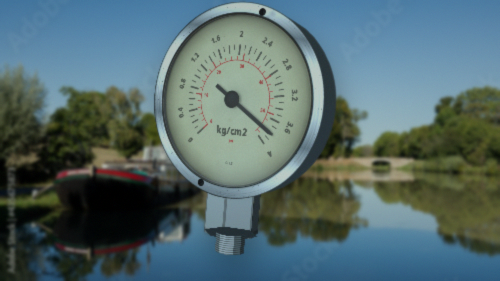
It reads 3.8
